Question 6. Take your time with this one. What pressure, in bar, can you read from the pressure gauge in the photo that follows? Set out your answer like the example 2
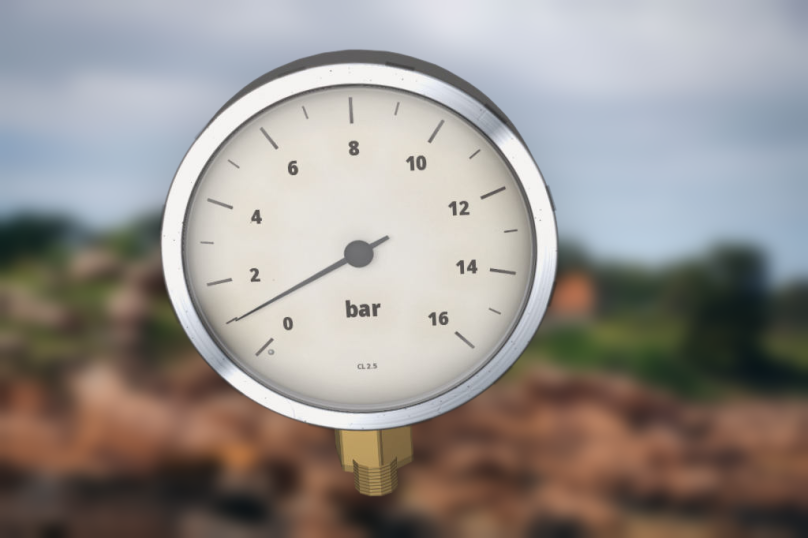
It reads 1
